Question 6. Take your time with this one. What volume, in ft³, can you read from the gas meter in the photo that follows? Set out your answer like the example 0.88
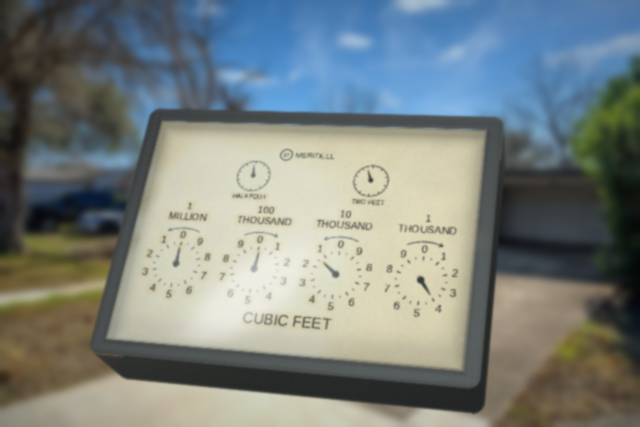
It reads 1400
